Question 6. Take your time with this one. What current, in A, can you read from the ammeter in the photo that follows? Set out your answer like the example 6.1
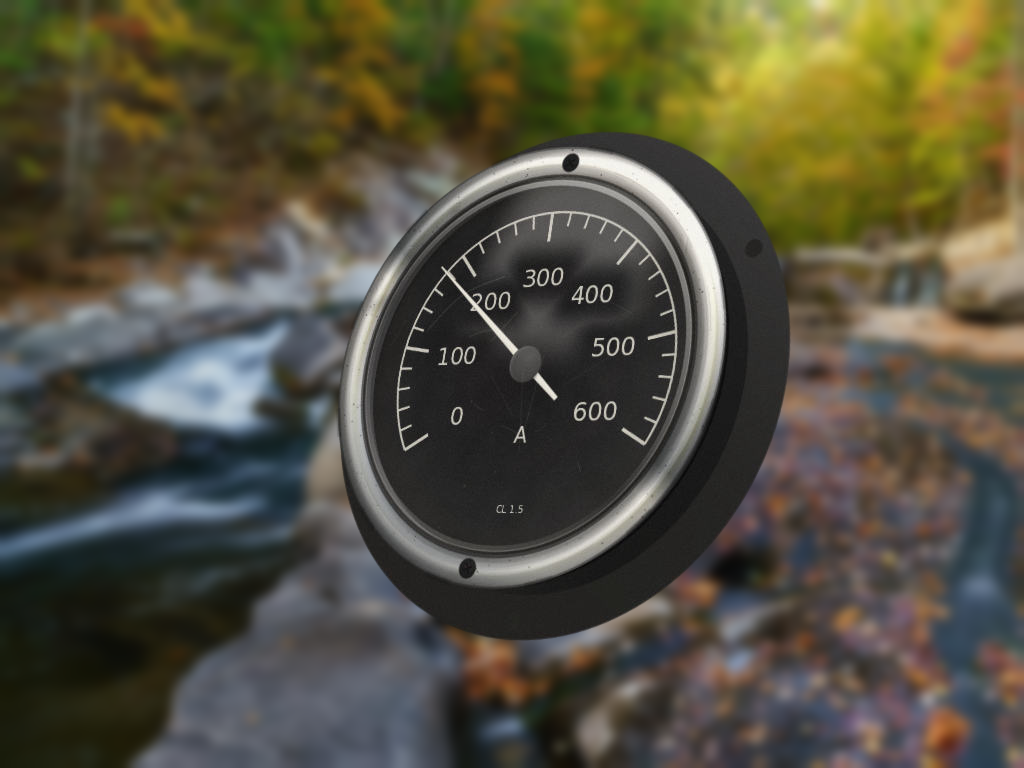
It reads 180
